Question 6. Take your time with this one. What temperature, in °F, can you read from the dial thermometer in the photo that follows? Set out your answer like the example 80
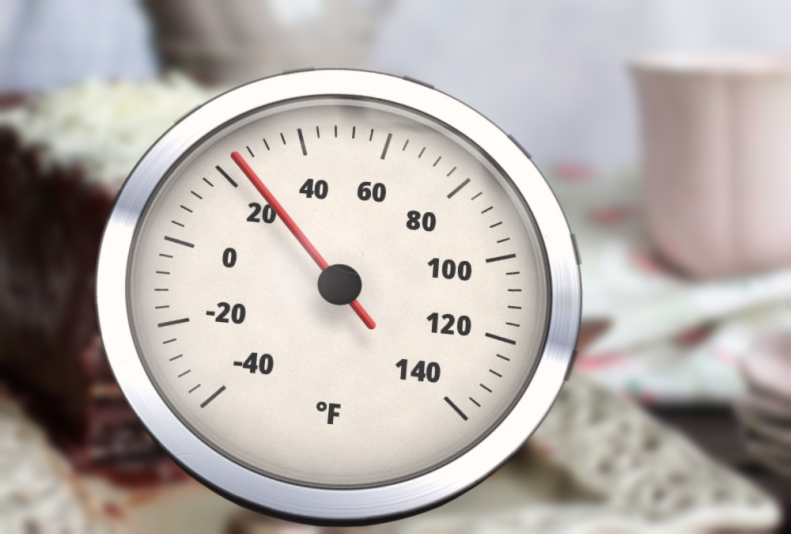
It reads 24
